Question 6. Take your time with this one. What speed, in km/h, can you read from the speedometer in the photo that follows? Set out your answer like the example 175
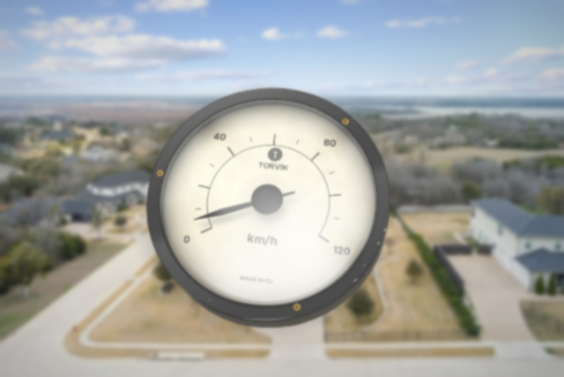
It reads 5
